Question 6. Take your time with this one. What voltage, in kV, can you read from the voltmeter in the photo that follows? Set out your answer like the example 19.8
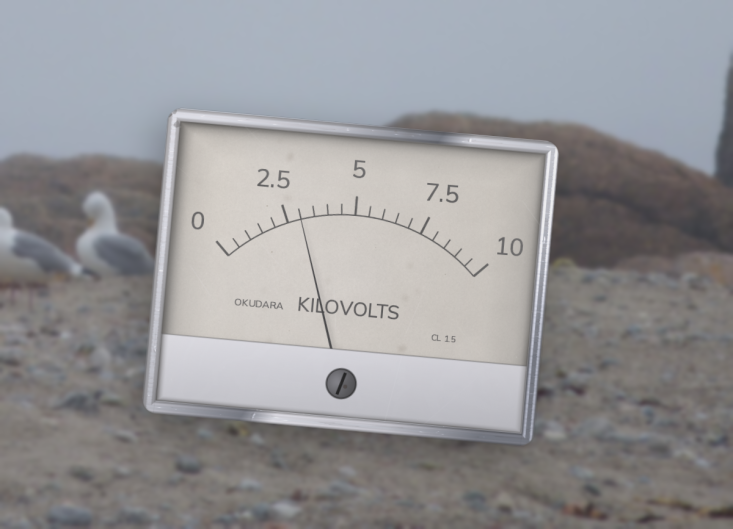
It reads 3
